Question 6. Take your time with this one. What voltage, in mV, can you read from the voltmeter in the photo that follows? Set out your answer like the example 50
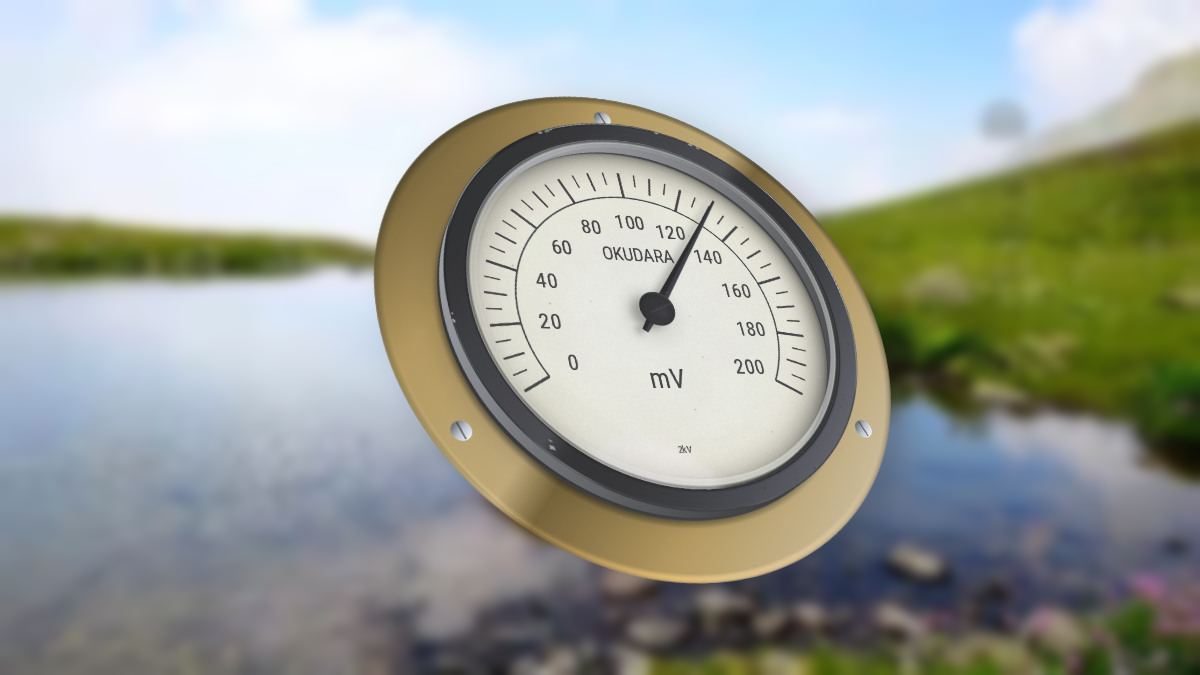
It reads 130
